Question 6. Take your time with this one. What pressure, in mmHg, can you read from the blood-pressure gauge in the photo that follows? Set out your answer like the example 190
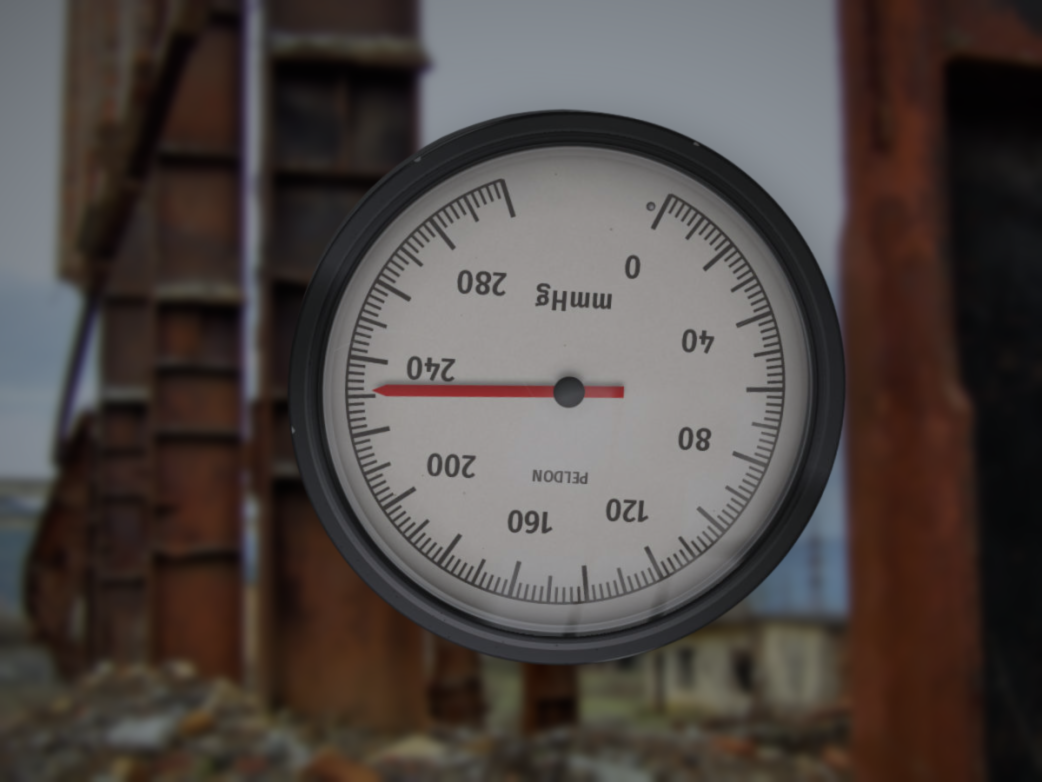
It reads 232
